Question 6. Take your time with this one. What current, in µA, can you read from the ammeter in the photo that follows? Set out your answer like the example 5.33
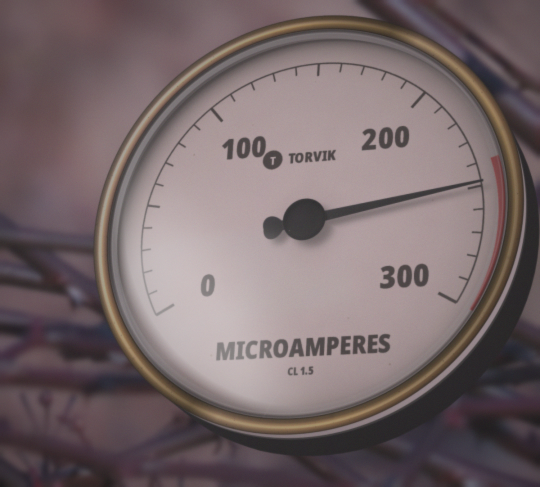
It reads 250
